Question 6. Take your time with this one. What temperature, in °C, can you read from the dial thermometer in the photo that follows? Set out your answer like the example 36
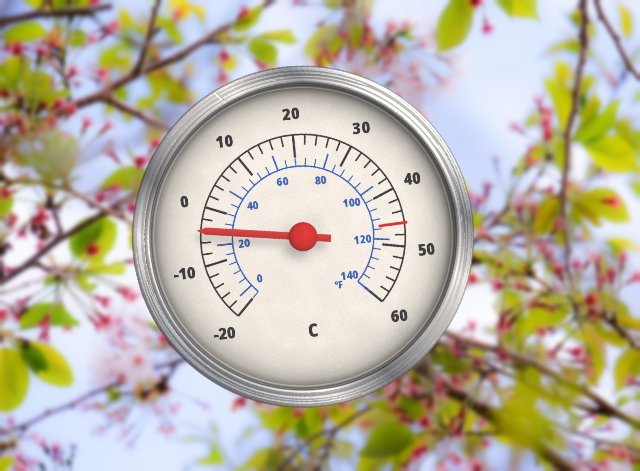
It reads -4
